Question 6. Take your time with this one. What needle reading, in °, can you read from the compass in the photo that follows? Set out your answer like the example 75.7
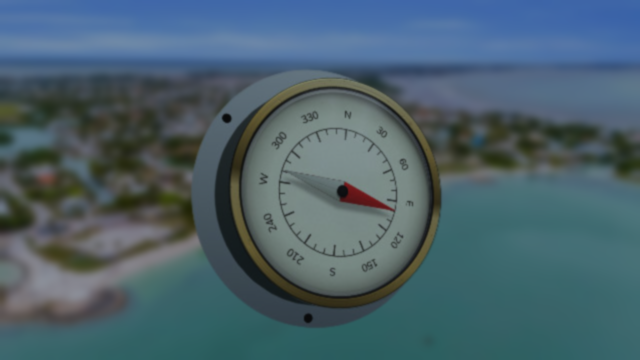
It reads 100
